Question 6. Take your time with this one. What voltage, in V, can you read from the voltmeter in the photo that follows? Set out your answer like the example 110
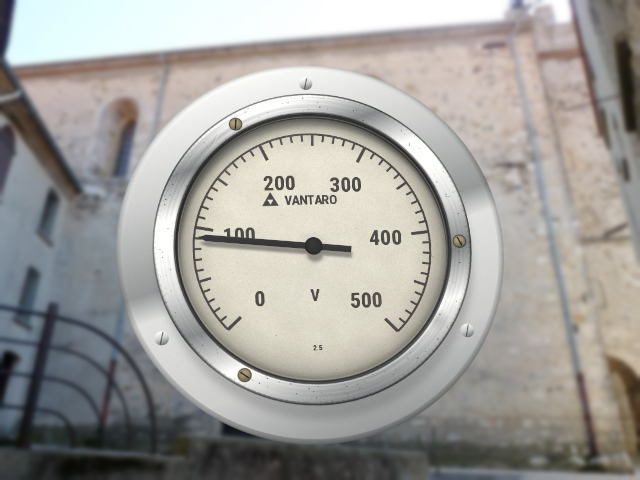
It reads 90
